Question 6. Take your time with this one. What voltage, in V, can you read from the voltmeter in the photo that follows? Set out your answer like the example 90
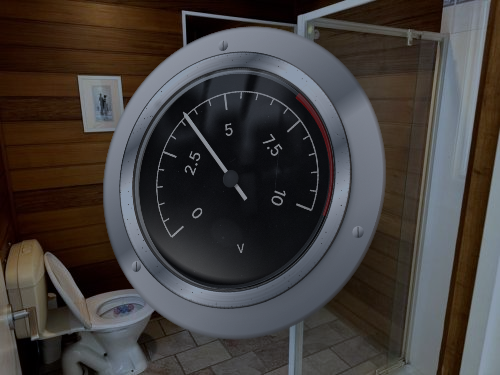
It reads 3.75
